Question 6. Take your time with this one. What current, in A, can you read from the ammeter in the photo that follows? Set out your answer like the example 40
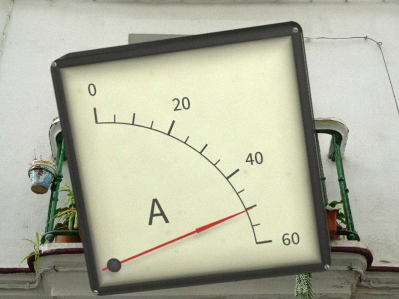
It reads 50
